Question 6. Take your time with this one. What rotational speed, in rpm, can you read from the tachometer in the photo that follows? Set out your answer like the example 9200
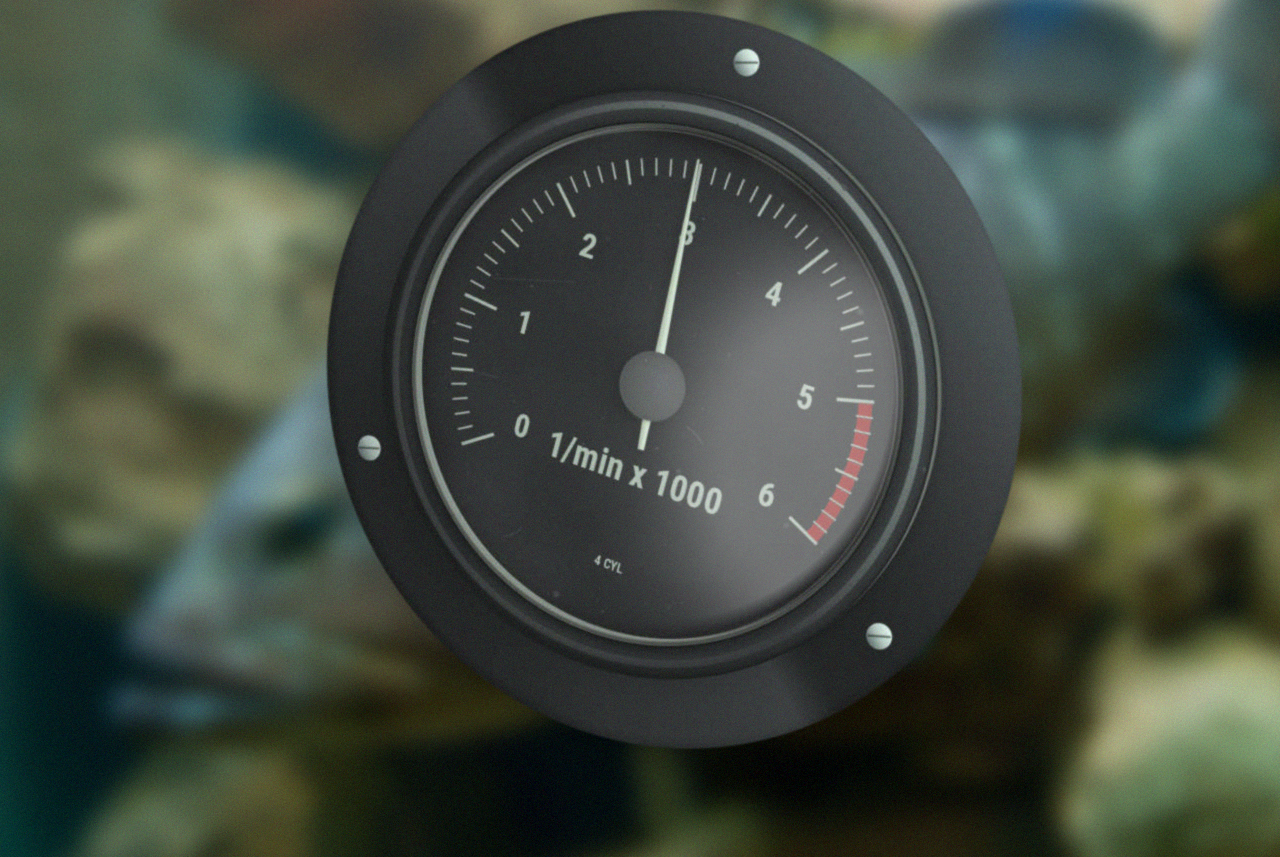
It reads 3000
